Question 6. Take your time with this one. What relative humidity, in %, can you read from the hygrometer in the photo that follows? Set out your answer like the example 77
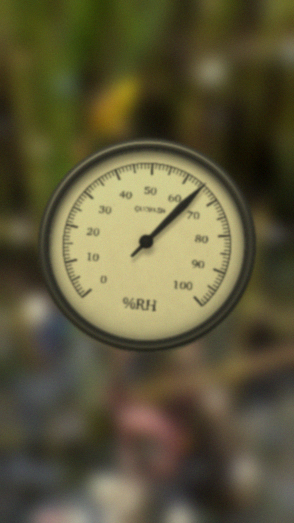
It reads 65
